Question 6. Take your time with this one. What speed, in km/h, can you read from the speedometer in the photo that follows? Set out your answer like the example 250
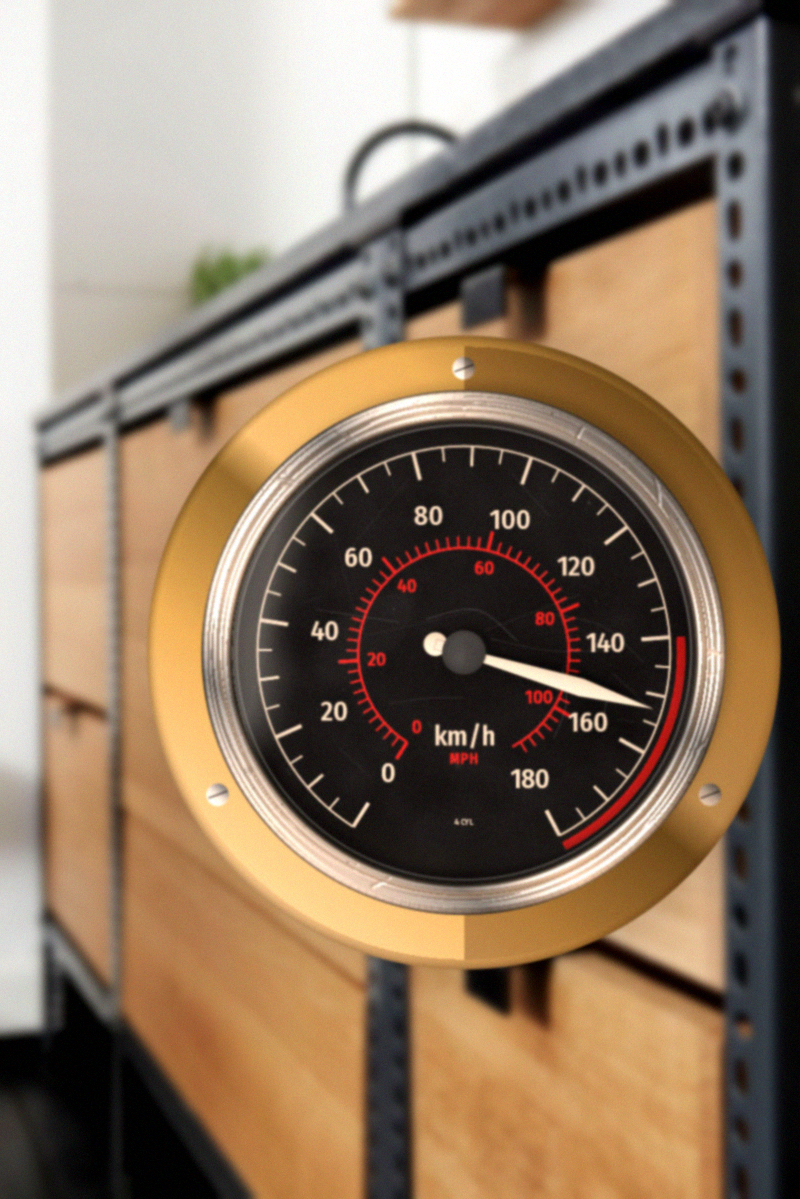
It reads 152.5
